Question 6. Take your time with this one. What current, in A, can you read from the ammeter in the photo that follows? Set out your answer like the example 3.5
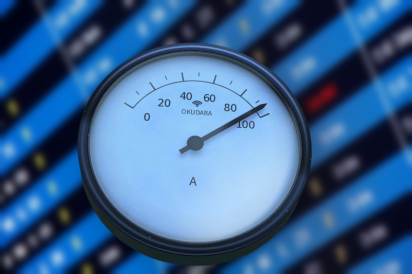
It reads 95
